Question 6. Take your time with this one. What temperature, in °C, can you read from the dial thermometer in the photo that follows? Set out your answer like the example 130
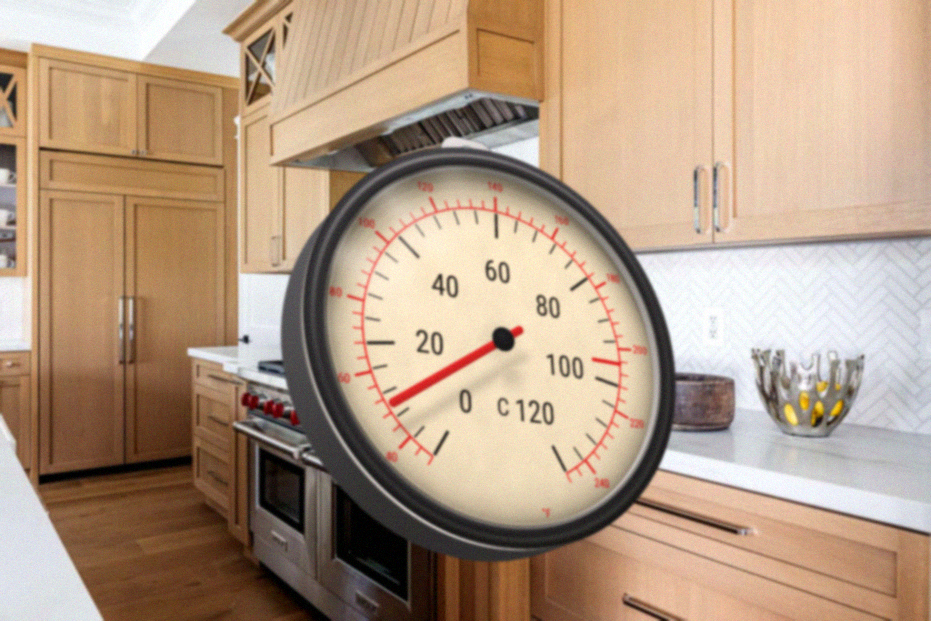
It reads 10
